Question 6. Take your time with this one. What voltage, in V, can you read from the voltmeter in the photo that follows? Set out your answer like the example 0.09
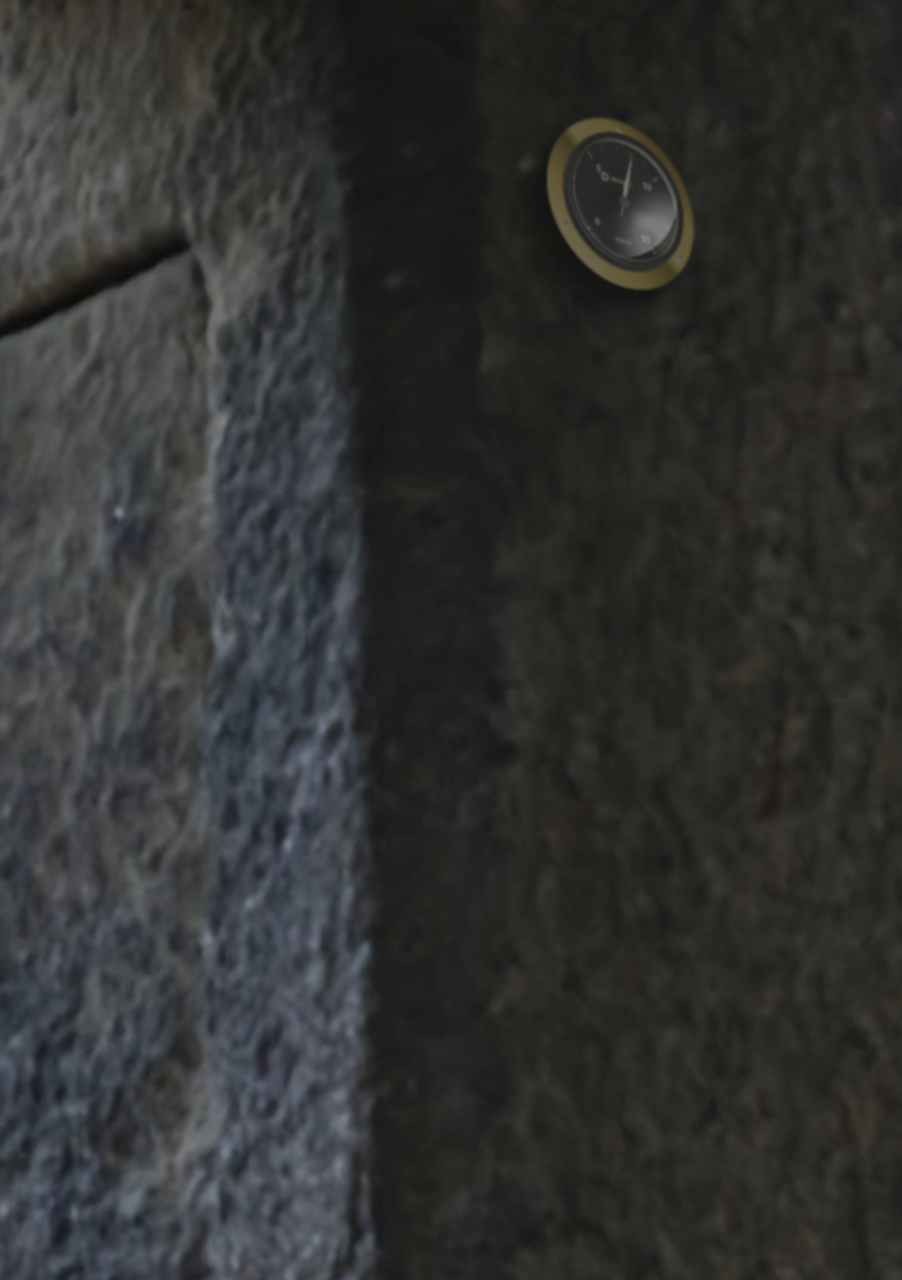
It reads 8
